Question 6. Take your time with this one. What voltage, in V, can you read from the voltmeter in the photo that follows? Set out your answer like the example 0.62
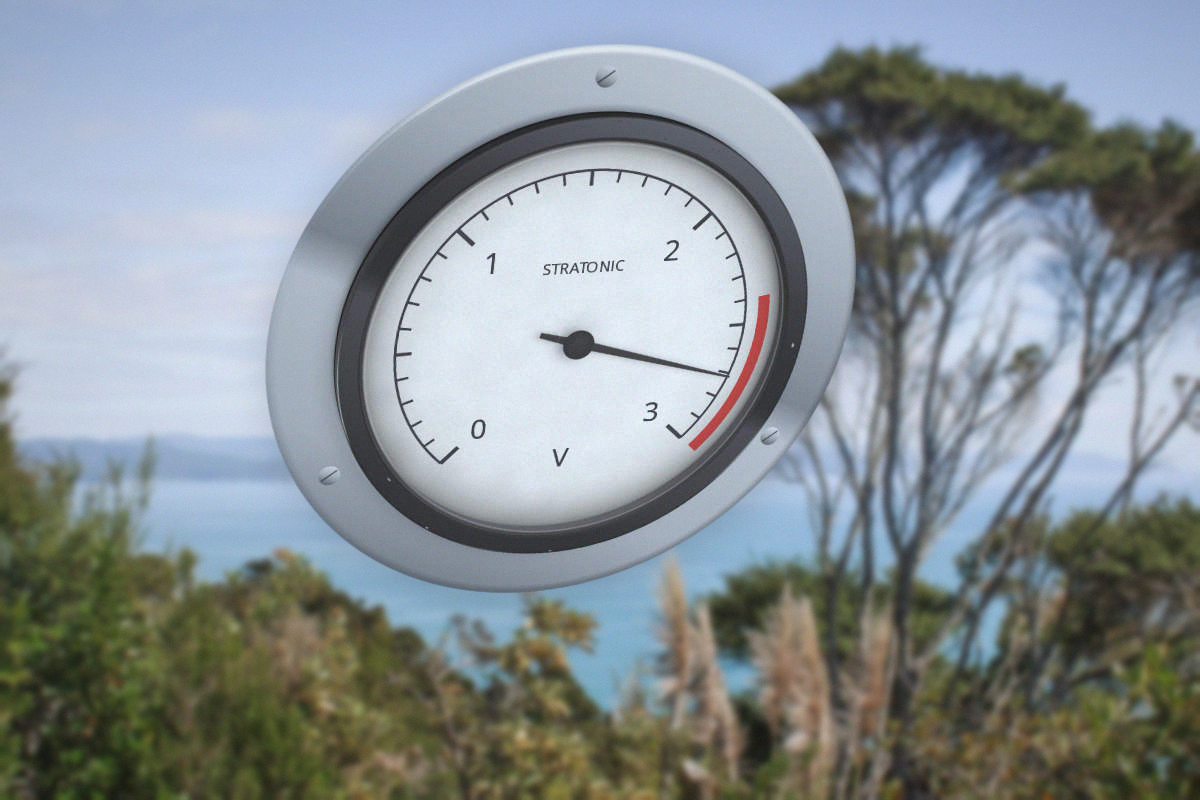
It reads 2.7
